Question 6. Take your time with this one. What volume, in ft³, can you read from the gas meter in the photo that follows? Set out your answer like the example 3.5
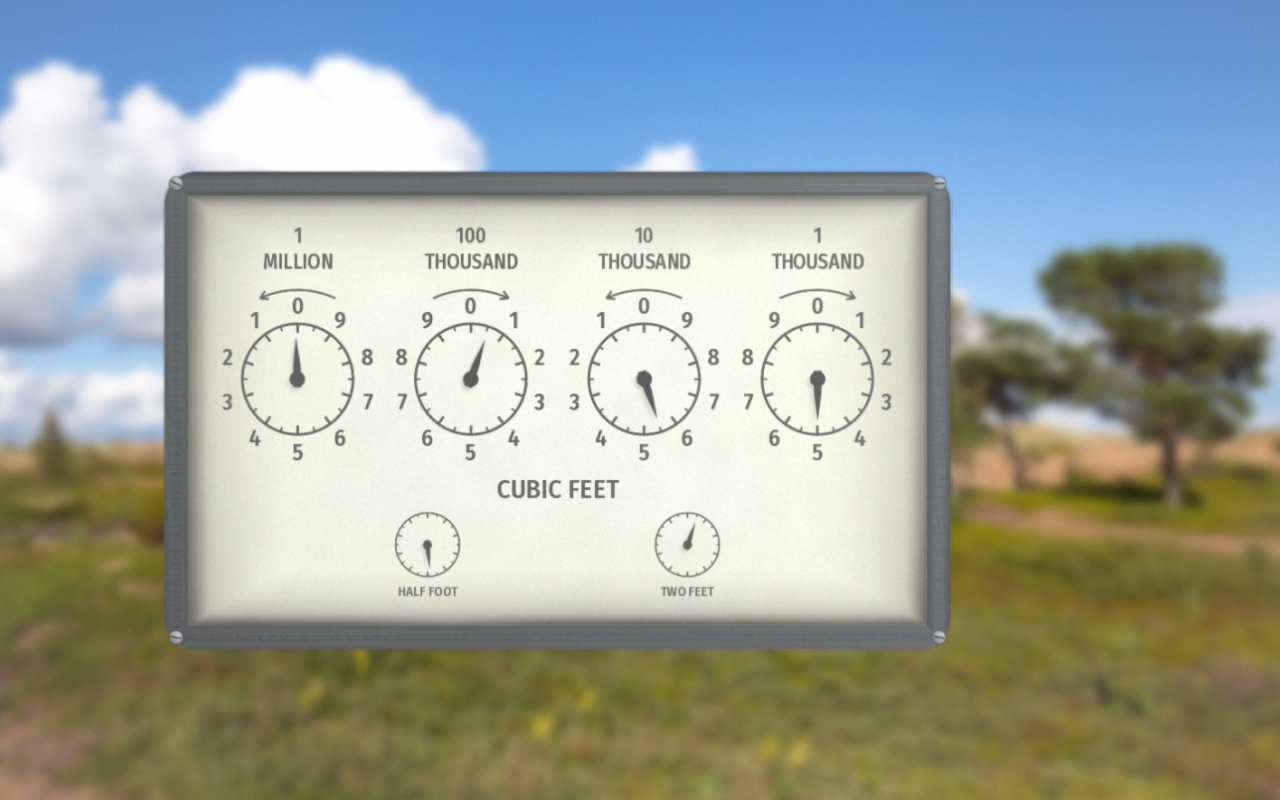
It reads 5500
